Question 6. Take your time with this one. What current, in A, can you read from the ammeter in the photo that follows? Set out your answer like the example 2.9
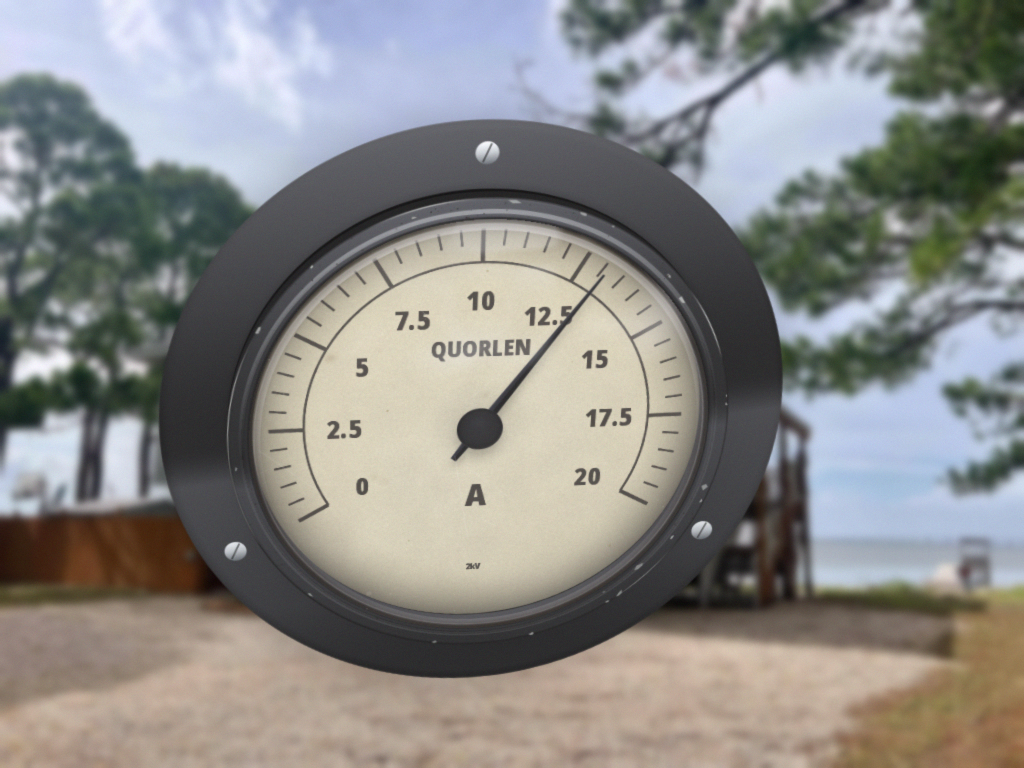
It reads 13
